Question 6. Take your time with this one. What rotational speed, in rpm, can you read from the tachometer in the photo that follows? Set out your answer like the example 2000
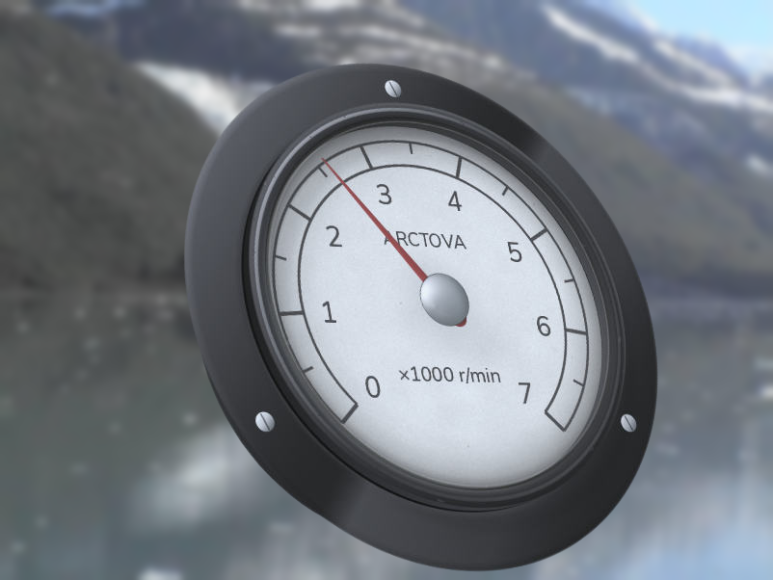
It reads 2500
